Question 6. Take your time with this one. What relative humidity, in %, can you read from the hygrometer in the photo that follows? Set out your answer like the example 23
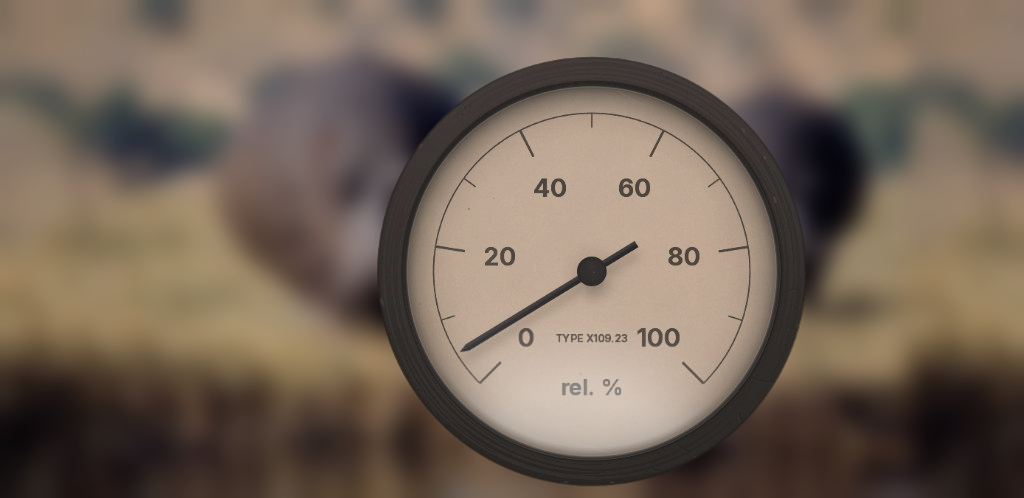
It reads 5
